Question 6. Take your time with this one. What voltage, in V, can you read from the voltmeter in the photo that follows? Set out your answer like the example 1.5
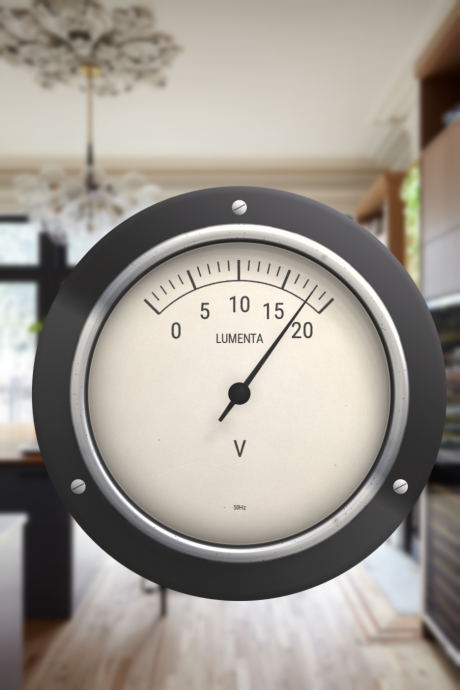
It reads 18
